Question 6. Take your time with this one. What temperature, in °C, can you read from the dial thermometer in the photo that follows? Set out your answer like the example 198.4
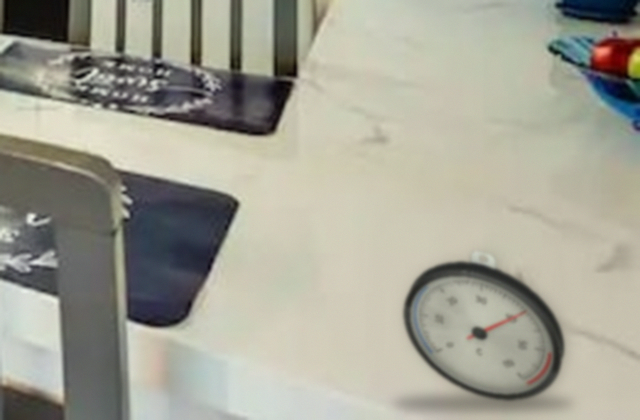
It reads 40
